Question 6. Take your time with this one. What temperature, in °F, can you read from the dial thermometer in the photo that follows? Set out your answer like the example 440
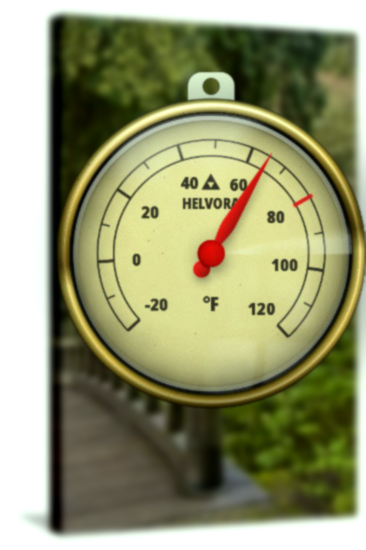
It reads 65
